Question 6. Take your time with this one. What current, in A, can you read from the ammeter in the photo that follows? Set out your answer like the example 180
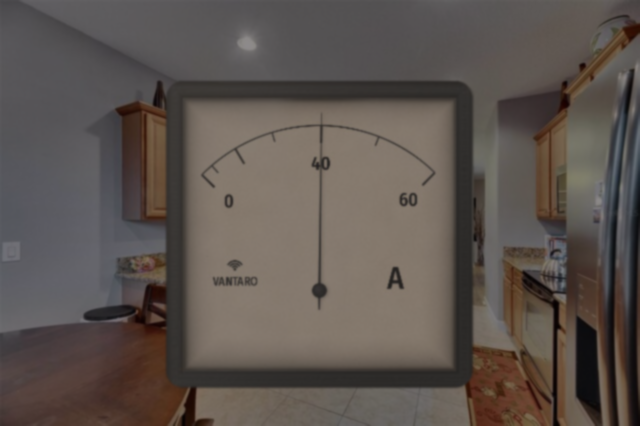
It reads 40
